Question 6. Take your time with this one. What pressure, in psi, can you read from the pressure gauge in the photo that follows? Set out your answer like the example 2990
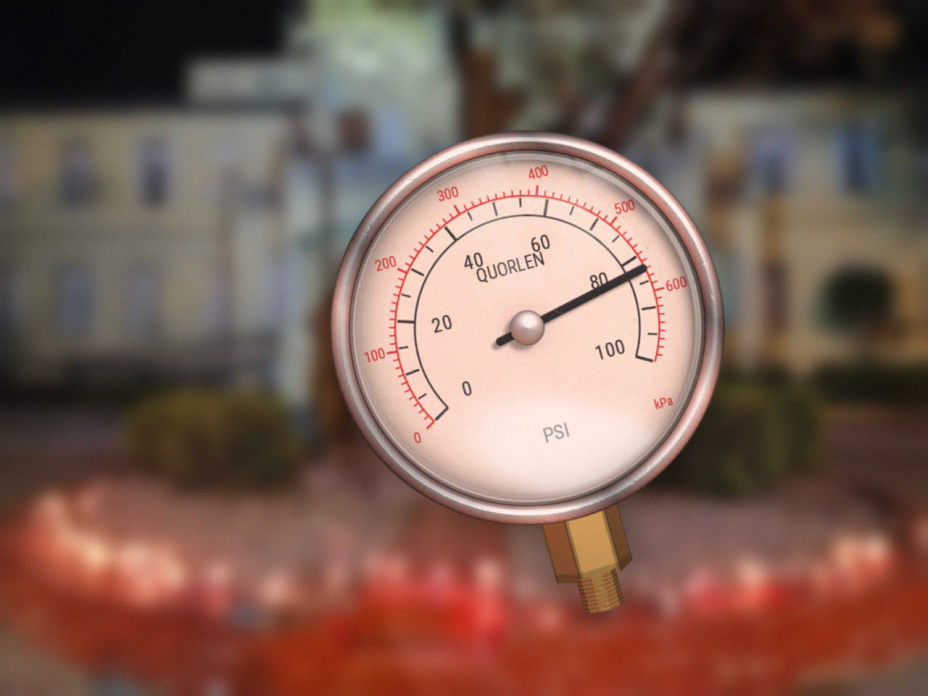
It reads 82.5
